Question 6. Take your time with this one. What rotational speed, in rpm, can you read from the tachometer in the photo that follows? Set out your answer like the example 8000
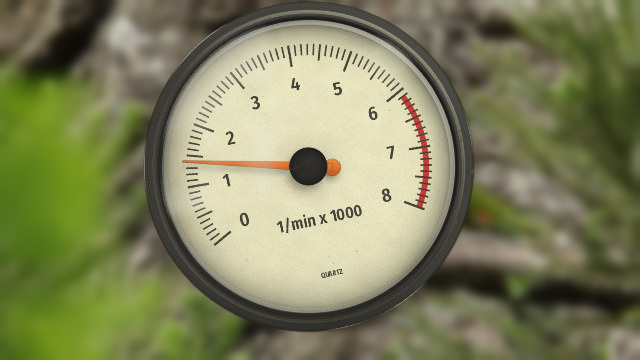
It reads 1400
